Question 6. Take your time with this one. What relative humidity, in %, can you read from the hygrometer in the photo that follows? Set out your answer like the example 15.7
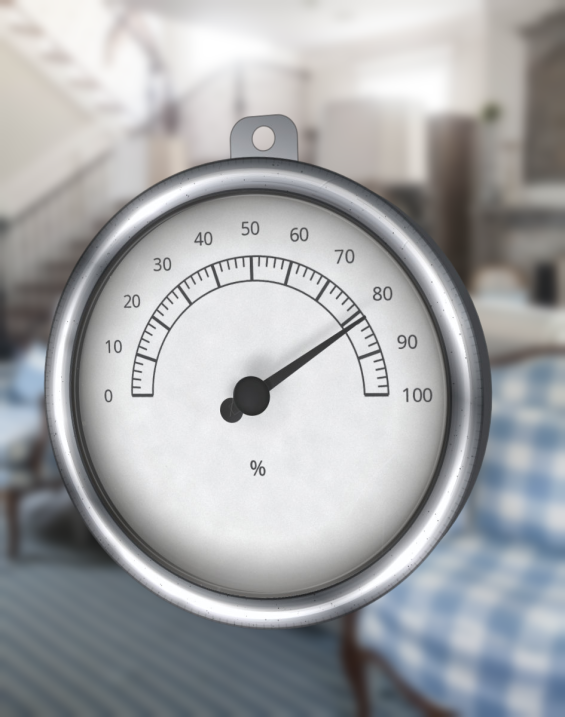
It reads 82
